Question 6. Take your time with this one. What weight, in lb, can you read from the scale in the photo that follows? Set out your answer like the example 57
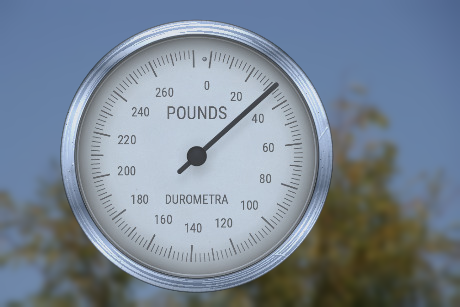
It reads 32
